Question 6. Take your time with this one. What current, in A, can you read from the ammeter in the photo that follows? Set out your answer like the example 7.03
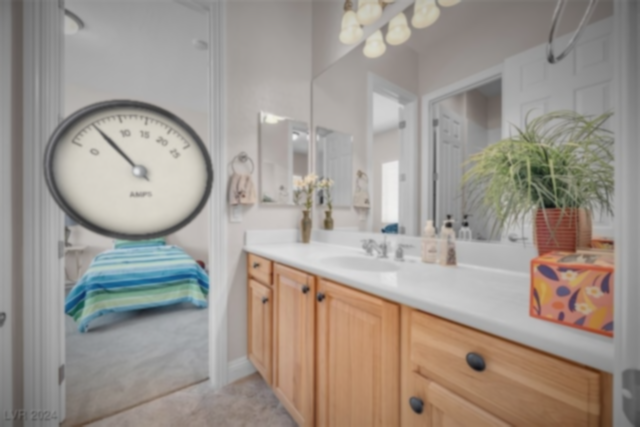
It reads 5
